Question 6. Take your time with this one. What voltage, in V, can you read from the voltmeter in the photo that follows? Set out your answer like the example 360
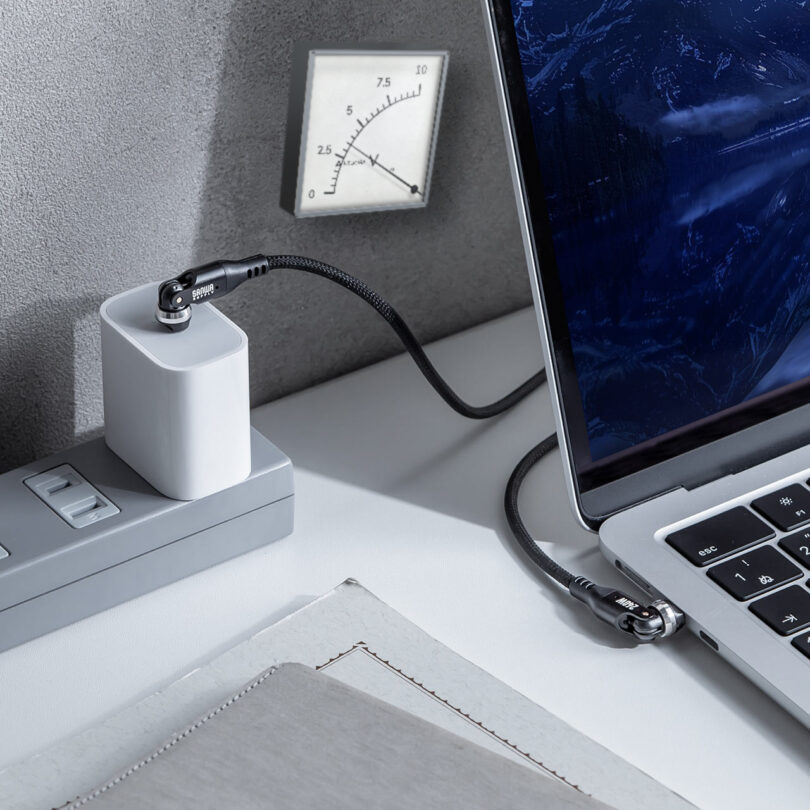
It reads 3.5
